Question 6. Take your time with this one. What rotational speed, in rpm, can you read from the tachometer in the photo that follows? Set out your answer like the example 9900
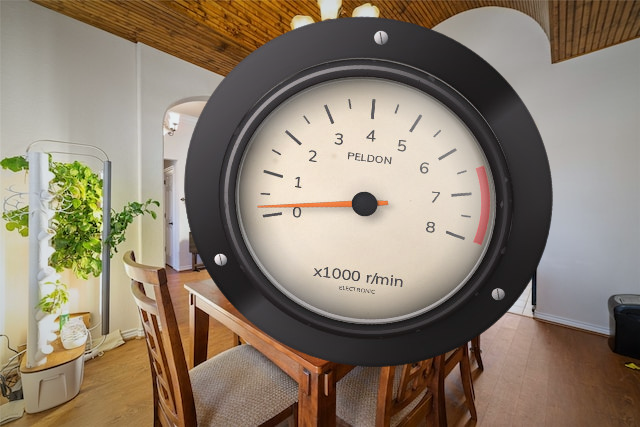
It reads 250
